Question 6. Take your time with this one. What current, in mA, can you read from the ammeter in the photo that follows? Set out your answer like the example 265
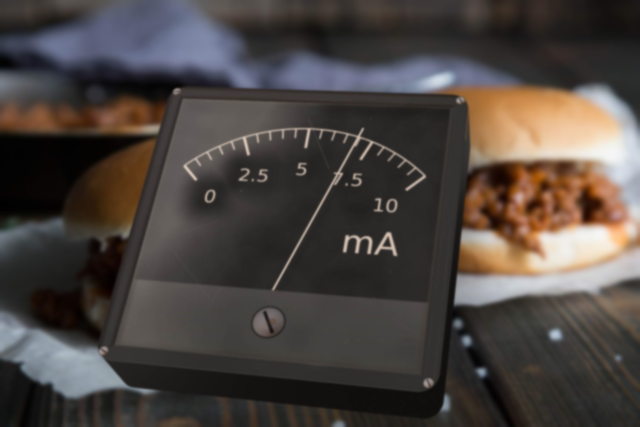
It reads 7
